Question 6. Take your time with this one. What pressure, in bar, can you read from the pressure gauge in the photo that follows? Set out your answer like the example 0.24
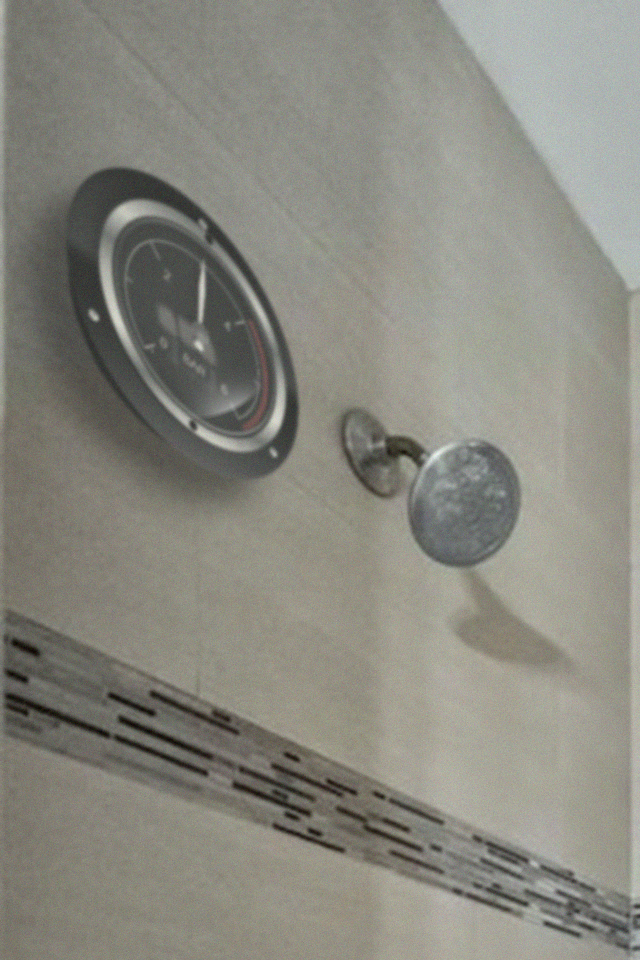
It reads 3
